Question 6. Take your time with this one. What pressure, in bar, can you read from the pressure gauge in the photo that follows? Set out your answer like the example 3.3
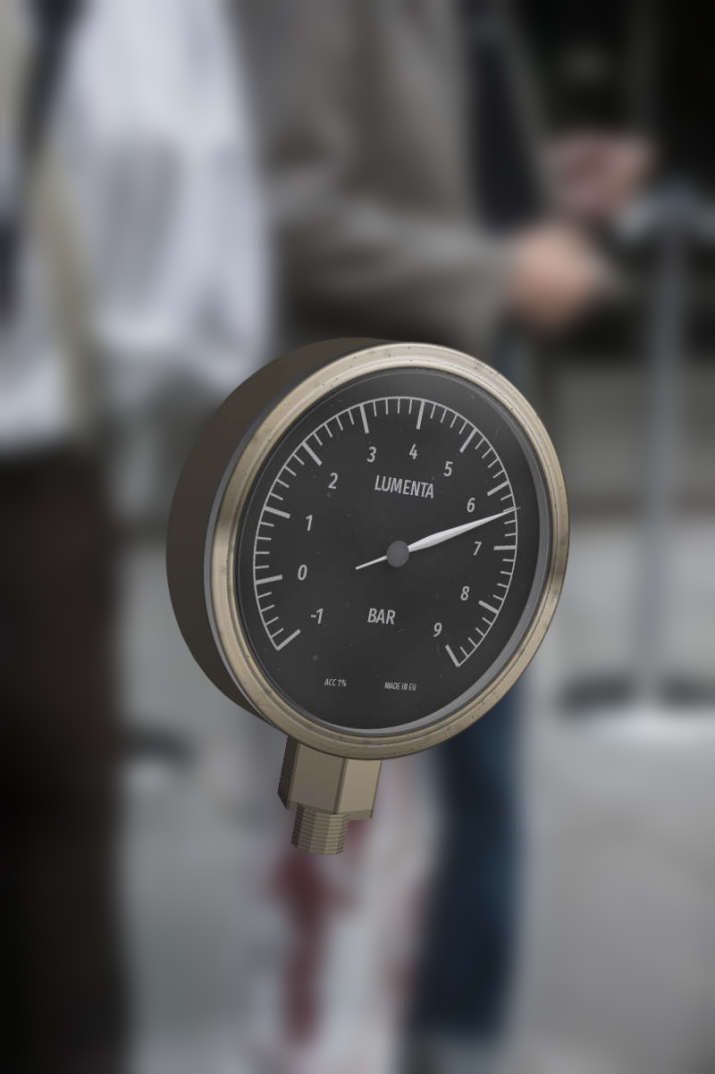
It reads 6.4
